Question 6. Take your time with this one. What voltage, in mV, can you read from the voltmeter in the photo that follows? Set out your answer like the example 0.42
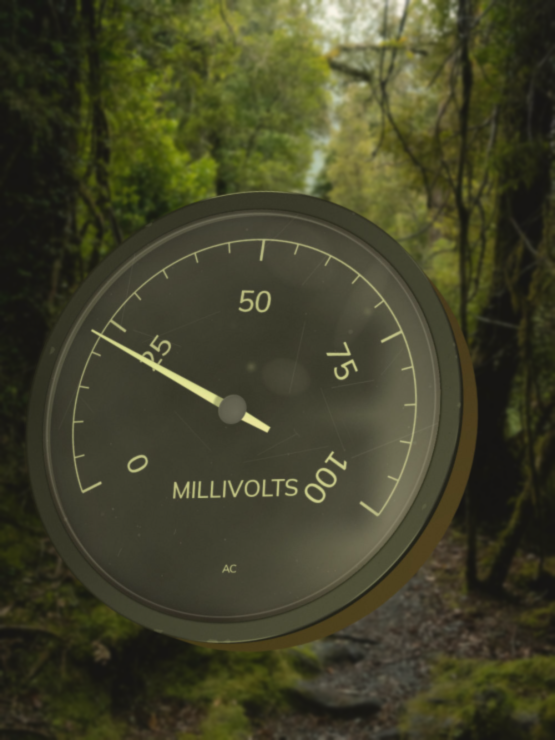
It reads 22.5
